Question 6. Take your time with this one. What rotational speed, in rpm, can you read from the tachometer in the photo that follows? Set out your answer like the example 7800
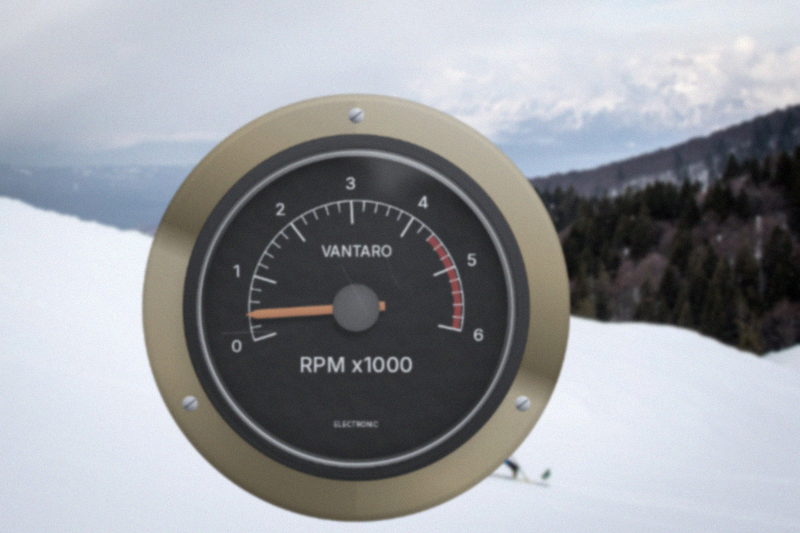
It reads 400
